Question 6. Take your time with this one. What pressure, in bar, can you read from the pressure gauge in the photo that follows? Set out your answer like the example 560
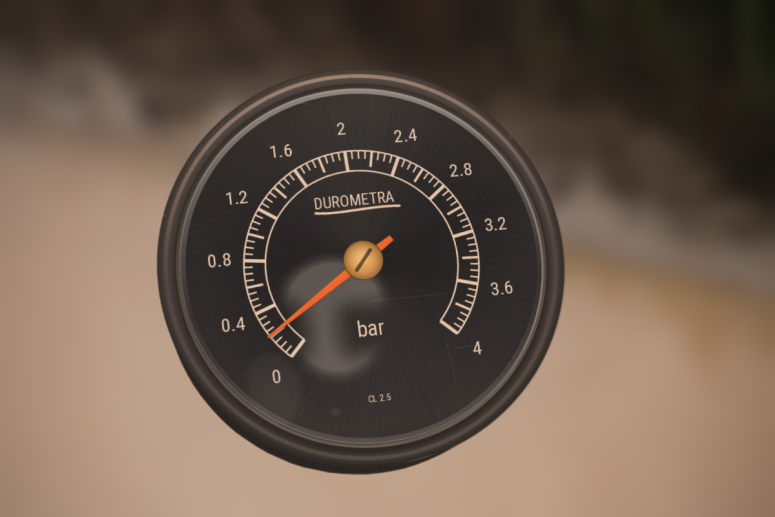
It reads 0.2
